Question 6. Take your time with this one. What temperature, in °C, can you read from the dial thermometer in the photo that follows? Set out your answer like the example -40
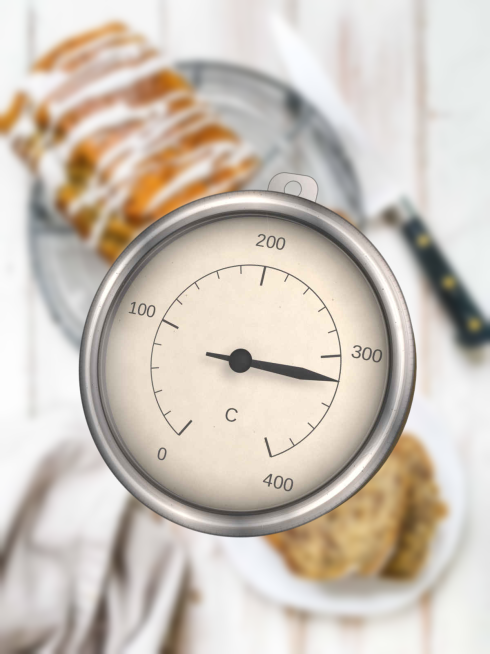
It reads 320
